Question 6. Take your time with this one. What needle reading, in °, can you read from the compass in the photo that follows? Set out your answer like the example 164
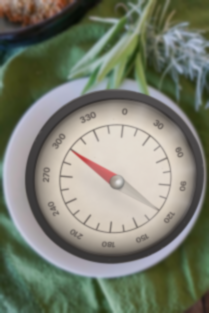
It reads 300
